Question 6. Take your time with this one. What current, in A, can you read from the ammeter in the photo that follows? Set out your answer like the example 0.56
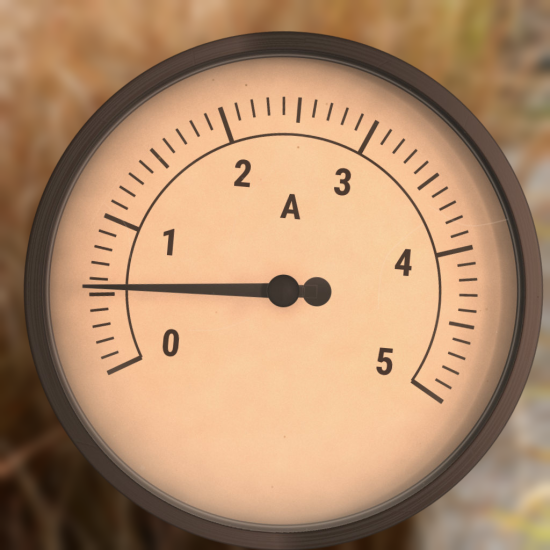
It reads 0.55
